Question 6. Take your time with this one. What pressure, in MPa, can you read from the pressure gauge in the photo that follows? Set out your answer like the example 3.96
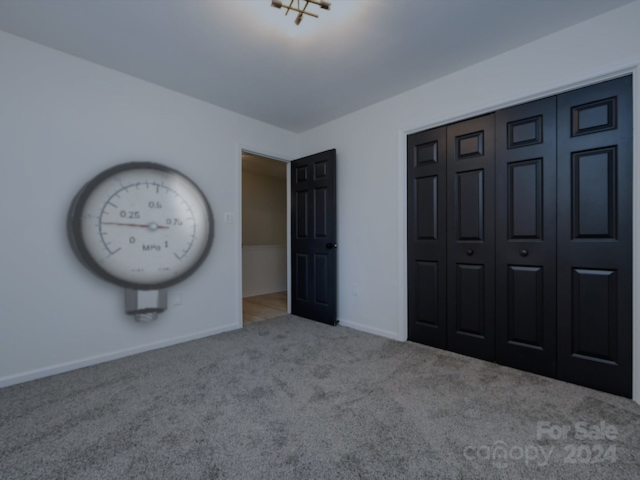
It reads 0.15
